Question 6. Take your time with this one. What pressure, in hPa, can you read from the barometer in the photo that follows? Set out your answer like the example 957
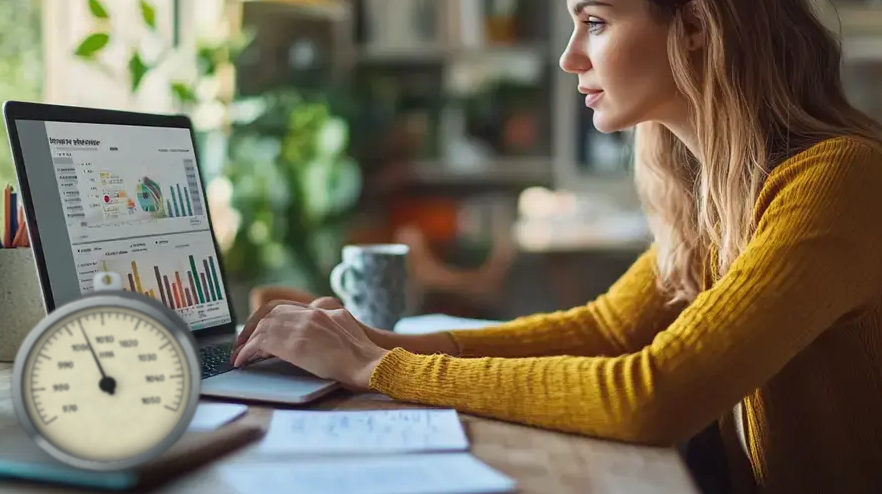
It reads 1004
